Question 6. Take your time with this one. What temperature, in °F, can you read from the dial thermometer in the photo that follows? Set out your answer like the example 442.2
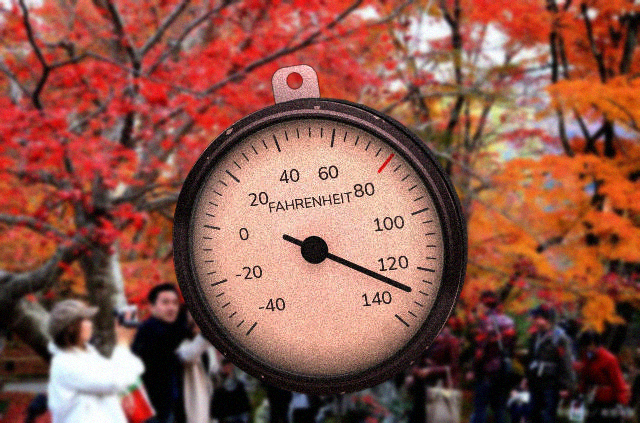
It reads 128
